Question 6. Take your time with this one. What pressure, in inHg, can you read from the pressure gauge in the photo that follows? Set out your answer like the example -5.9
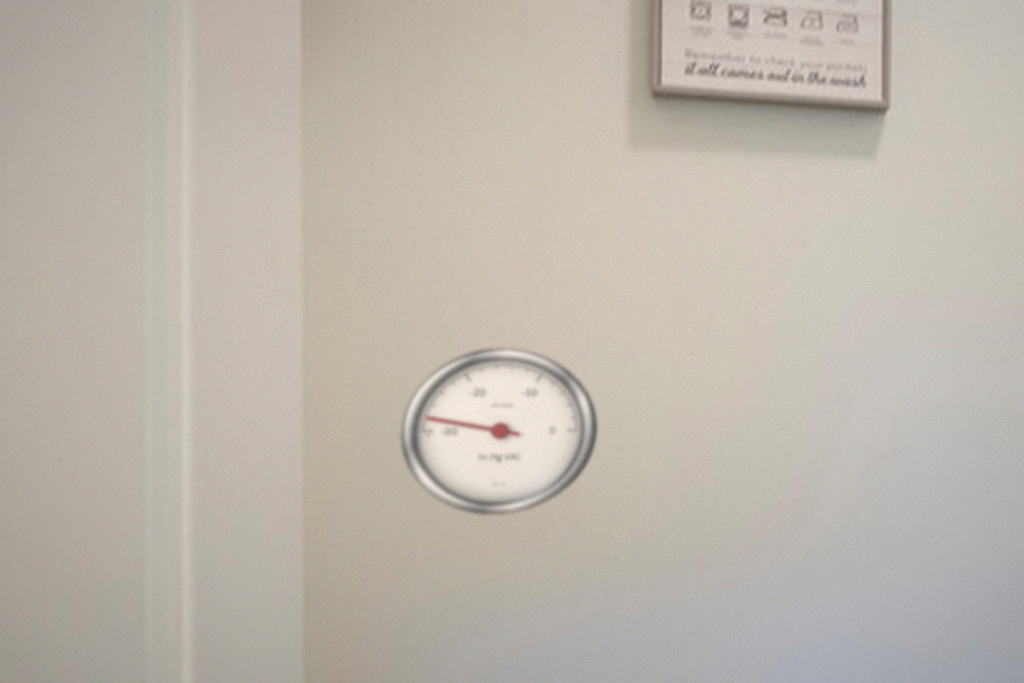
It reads -28
